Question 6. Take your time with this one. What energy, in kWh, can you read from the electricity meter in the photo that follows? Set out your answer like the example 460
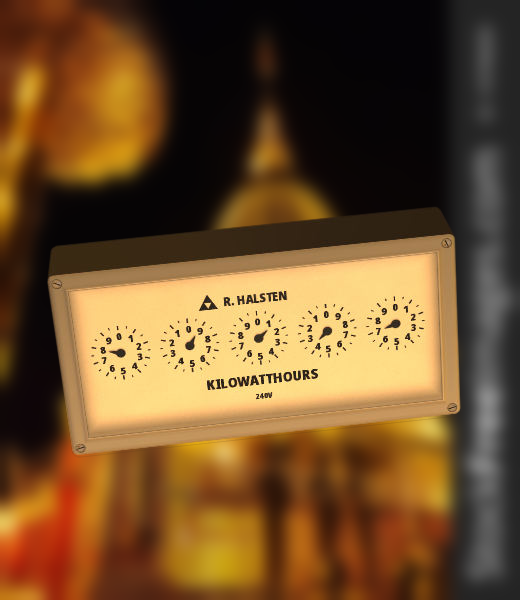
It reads 79137
